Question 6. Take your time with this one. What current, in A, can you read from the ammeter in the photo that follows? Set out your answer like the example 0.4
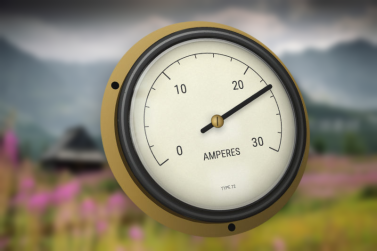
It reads 23
